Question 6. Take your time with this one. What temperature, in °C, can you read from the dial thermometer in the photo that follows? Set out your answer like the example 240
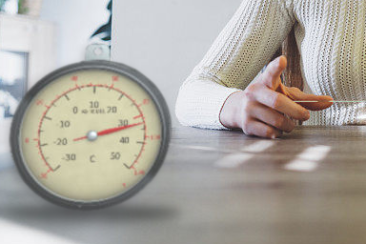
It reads 32.5
